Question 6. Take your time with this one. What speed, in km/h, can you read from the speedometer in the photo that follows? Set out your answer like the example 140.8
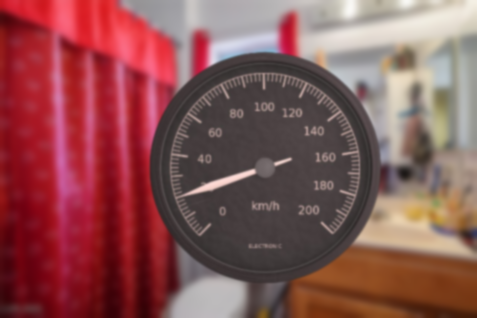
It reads 20
